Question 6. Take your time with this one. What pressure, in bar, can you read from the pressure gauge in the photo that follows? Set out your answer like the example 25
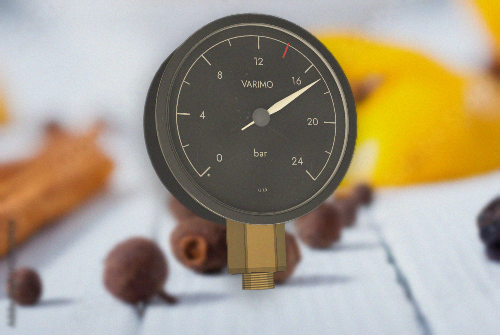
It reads 17
